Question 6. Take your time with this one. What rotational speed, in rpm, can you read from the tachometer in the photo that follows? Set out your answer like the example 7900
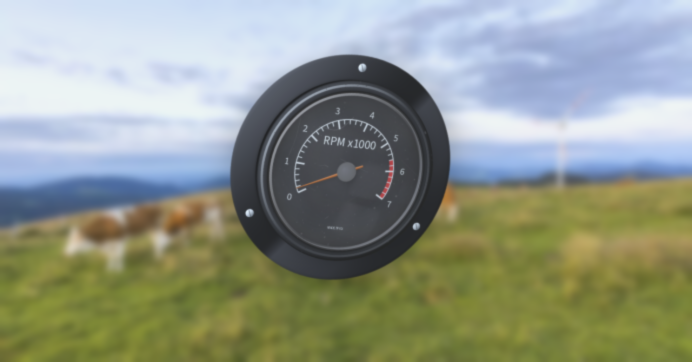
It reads 200
